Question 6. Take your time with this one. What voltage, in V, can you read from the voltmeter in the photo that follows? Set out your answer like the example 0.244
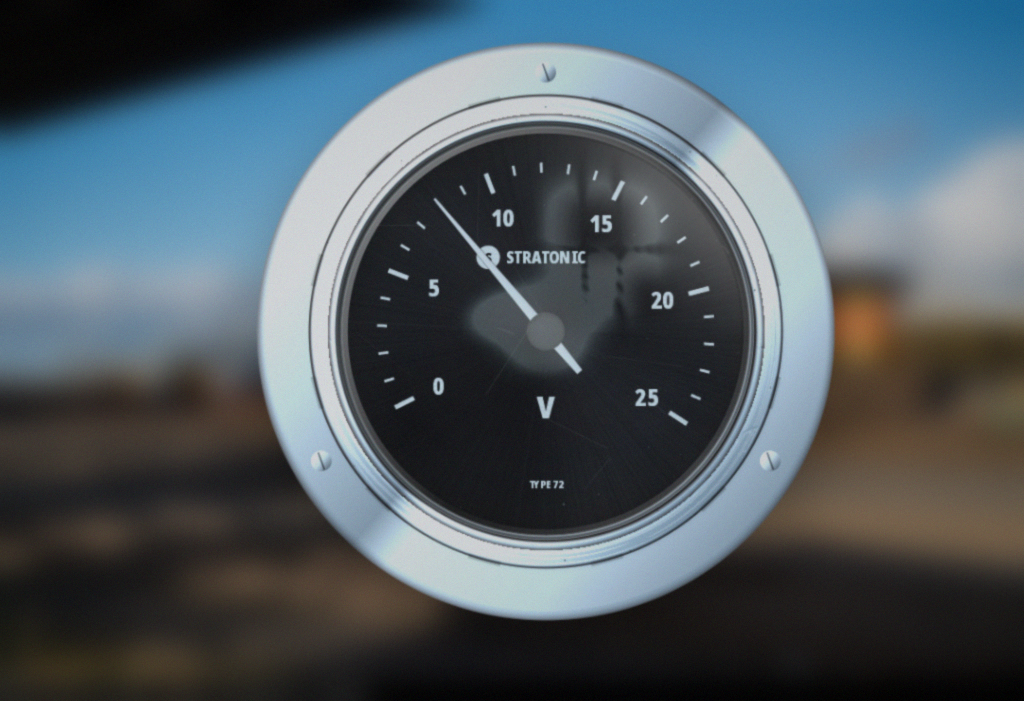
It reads 8
